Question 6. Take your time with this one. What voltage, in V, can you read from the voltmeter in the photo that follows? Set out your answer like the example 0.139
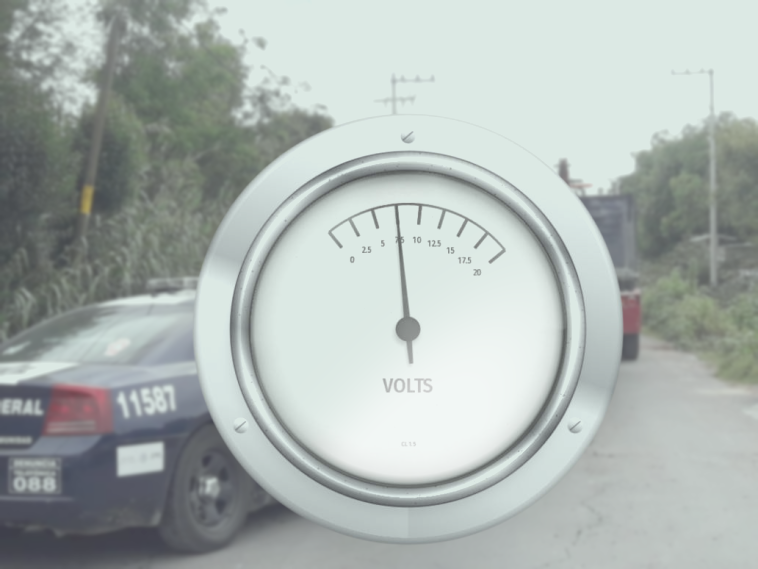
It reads 7.5
